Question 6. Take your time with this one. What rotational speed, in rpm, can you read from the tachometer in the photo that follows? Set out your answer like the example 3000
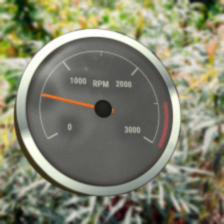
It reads 500
